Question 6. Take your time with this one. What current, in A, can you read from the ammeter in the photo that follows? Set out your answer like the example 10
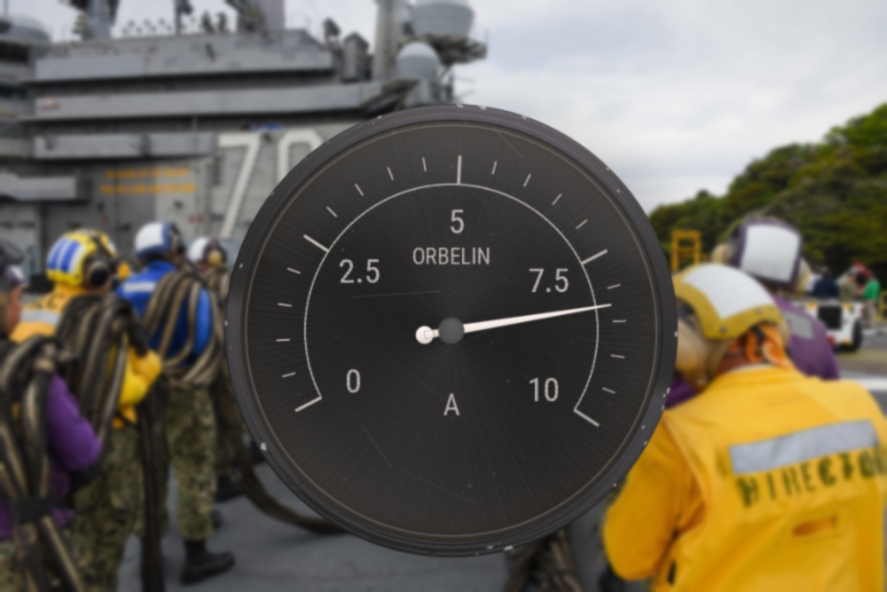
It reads 8.25
